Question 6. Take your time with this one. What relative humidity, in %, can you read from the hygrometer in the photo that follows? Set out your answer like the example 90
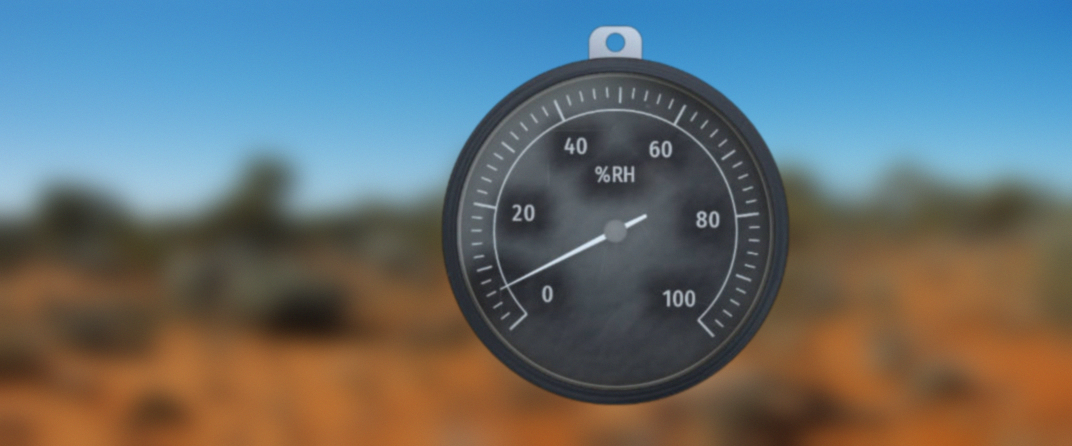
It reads 6
